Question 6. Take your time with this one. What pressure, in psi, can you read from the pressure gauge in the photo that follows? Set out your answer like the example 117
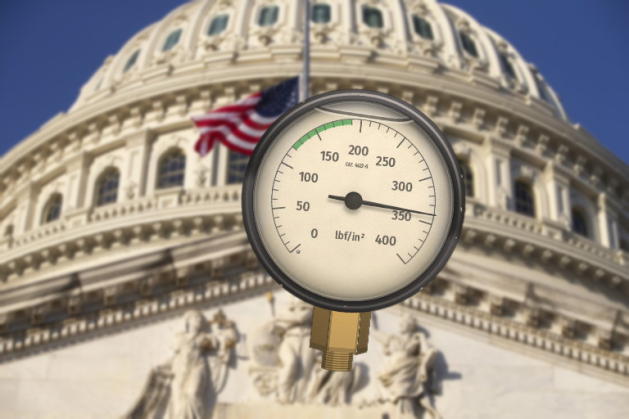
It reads 340
